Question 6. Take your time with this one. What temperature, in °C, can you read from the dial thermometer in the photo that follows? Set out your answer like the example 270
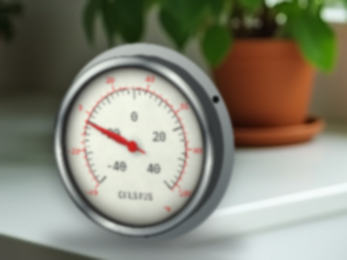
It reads -20
